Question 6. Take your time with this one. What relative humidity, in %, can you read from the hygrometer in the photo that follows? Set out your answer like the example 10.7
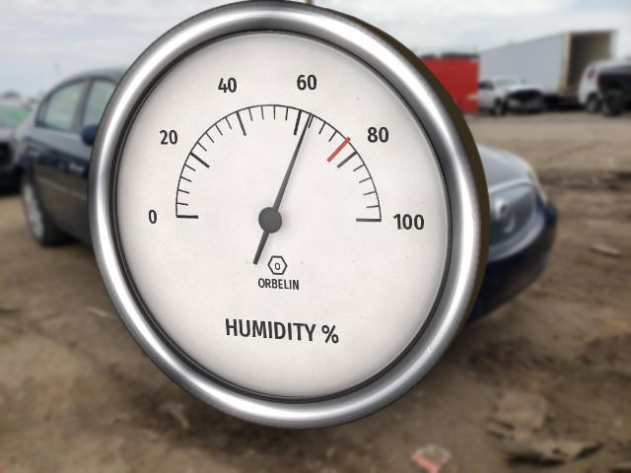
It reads 64
